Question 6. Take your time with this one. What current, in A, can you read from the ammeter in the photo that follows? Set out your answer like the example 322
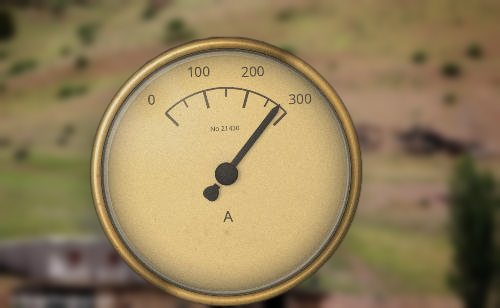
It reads 275
